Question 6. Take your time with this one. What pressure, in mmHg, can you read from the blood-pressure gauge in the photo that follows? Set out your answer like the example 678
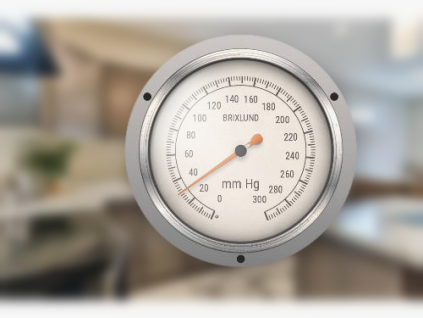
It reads 30
